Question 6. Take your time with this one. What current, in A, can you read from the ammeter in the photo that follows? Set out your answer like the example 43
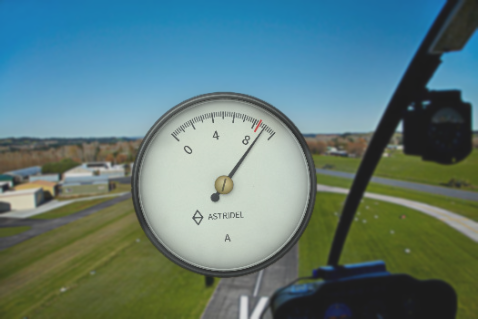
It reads 9
